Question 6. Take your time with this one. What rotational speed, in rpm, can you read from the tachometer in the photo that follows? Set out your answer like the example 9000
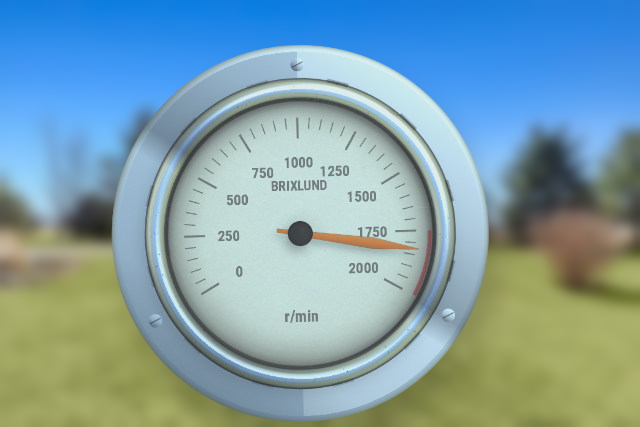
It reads 1825
